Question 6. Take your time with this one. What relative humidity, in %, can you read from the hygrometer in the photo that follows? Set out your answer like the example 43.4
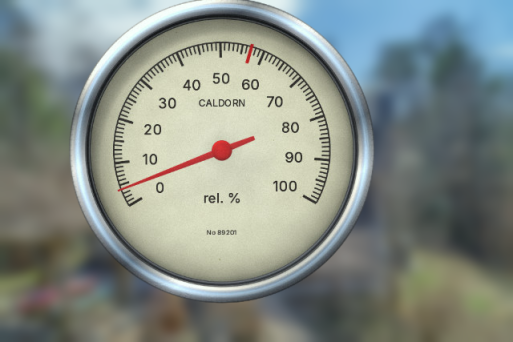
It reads 4
